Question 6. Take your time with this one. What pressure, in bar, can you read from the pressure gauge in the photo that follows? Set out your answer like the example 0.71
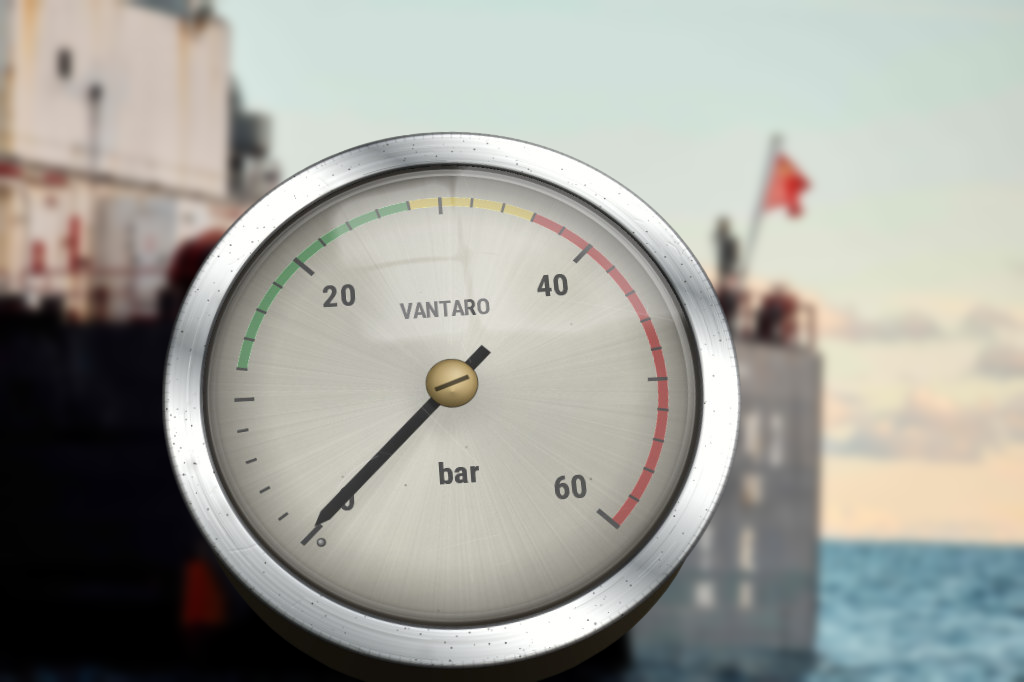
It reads 0
